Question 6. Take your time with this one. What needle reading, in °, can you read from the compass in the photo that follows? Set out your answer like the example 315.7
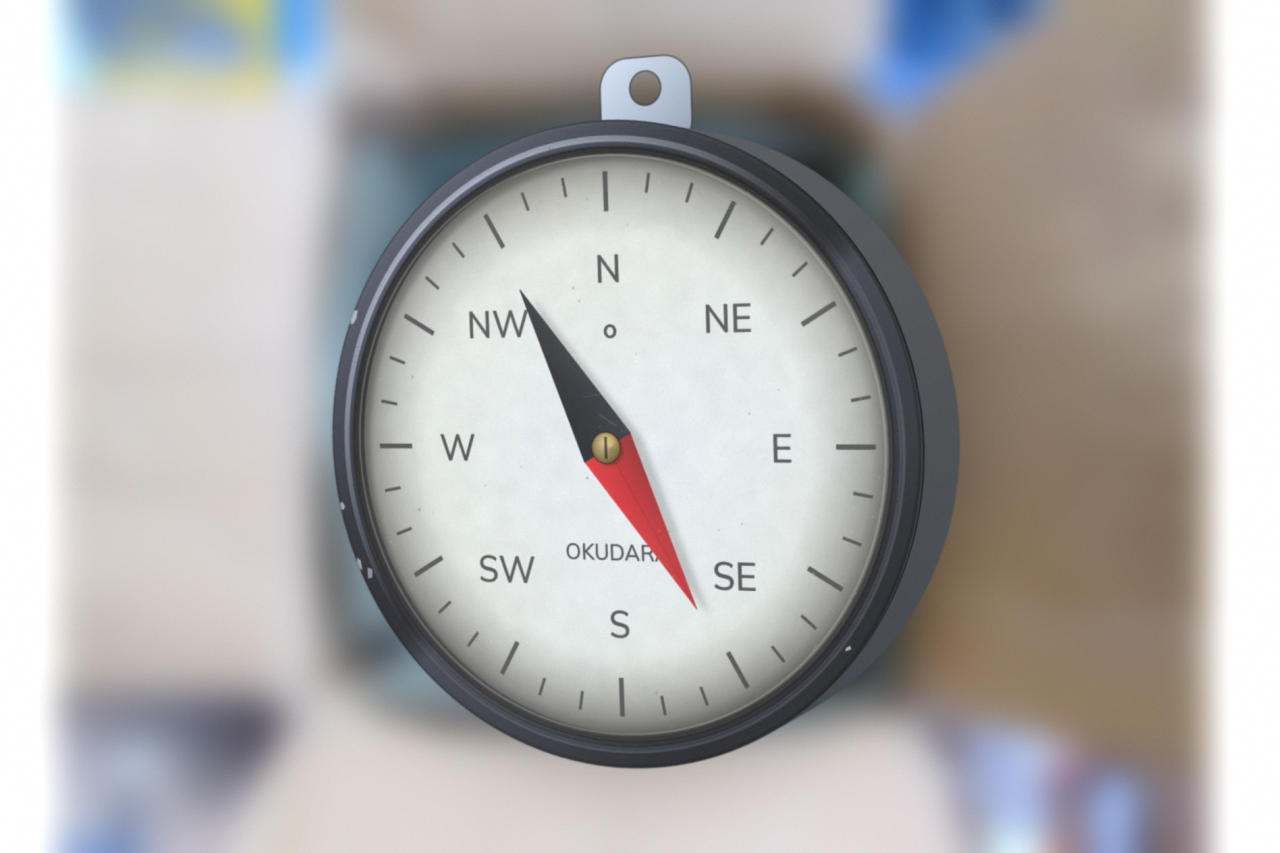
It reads 150
